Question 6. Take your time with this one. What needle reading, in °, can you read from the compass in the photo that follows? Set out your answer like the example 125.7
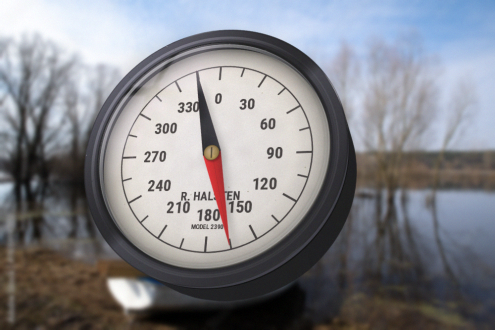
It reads 165
